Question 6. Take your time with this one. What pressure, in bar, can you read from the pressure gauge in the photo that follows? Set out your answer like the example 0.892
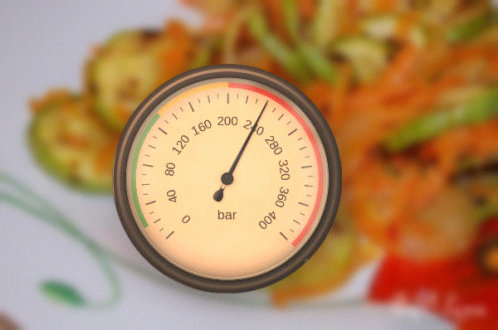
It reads 240
